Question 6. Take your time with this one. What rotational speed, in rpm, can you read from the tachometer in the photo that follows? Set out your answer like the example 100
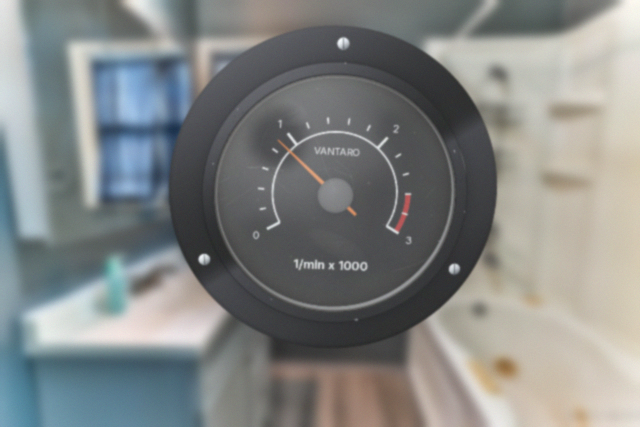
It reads 900
